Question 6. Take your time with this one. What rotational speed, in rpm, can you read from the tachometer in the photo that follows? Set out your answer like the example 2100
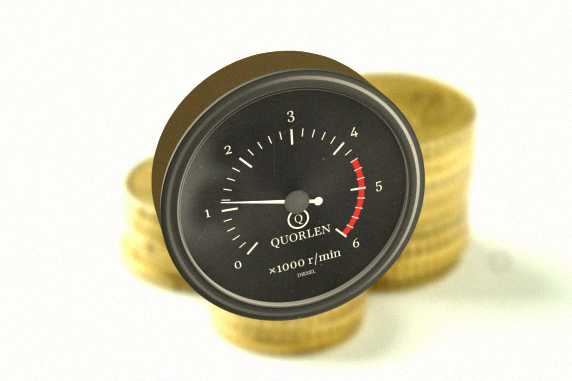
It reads 1200
